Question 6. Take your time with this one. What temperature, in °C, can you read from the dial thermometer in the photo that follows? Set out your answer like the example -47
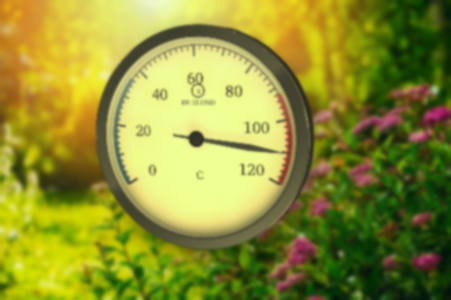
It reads 110
